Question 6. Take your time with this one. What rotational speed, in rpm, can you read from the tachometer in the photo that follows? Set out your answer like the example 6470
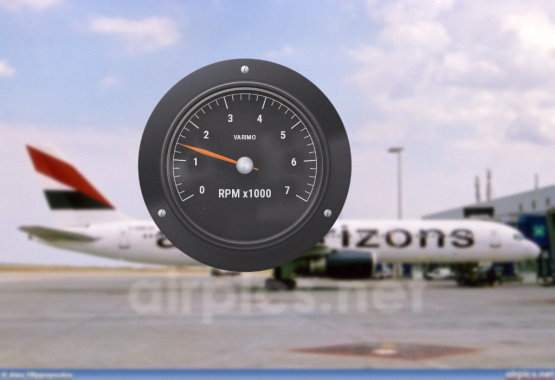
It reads 1400
